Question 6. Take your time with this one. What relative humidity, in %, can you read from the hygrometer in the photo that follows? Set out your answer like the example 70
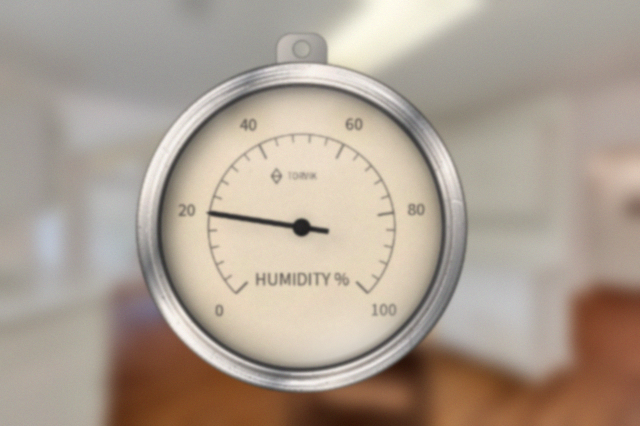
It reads 20
